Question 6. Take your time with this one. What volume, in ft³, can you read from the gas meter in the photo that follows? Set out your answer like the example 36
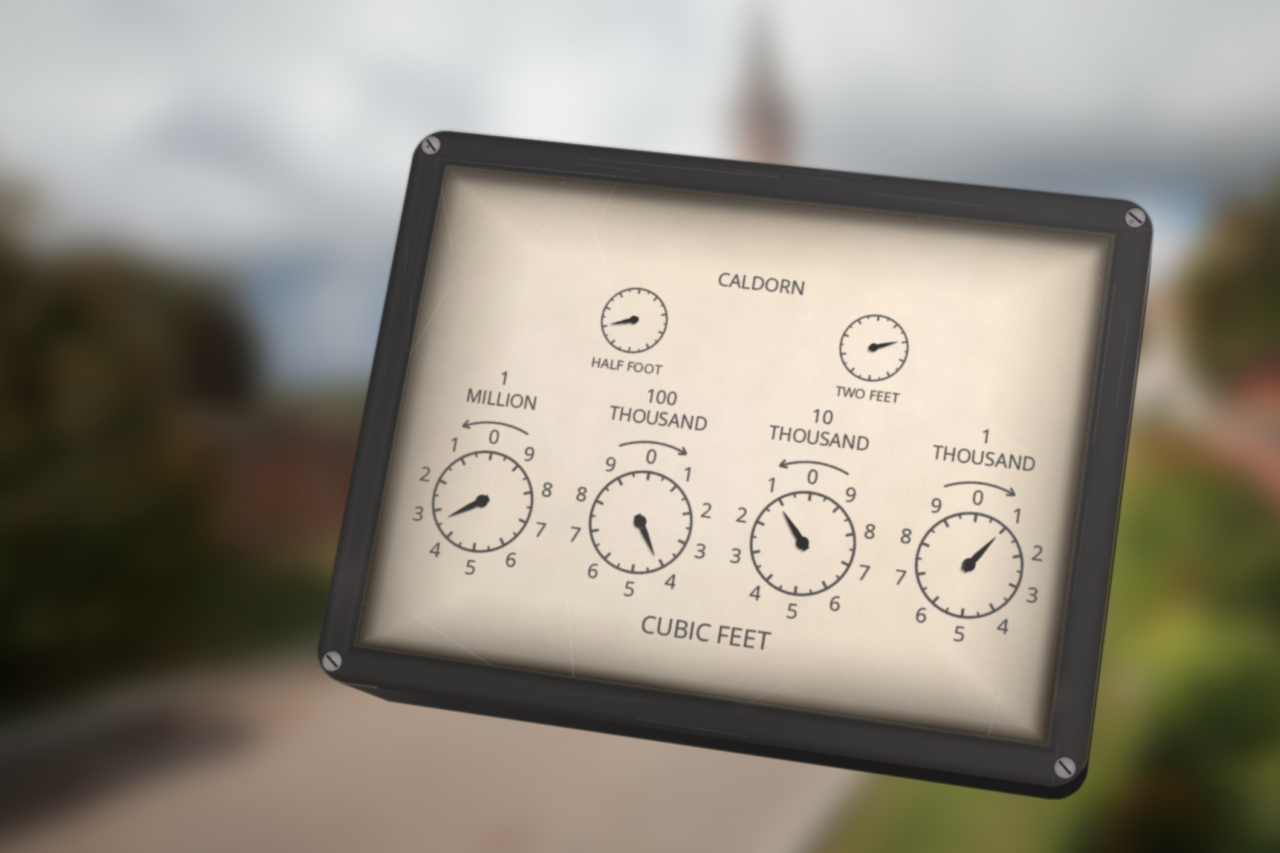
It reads 341100
